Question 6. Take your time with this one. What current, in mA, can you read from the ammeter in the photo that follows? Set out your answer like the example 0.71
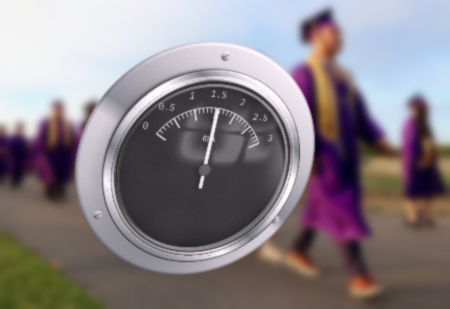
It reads 1.5
